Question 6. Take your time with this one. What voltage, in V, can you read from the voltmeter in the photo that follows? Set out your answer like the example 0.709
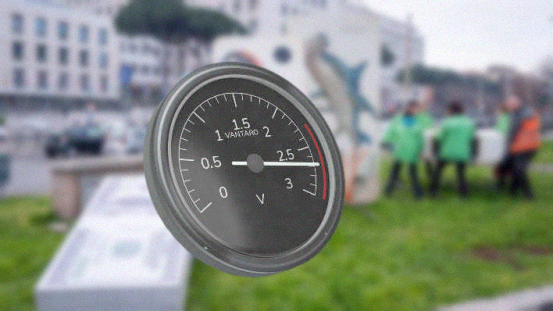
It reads 2.7
